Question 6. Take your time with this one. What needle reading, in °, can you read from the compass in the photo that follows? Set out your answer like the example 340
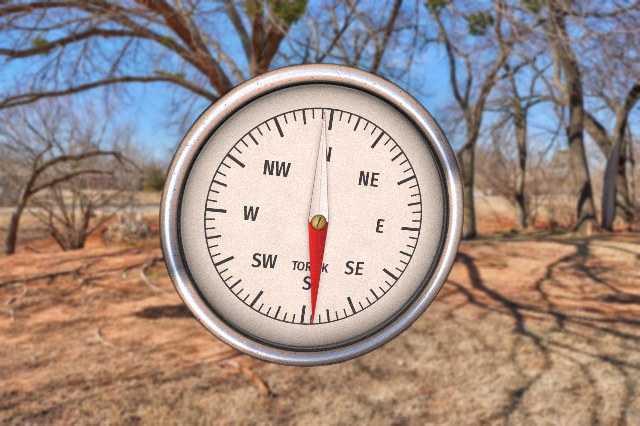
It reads 175
